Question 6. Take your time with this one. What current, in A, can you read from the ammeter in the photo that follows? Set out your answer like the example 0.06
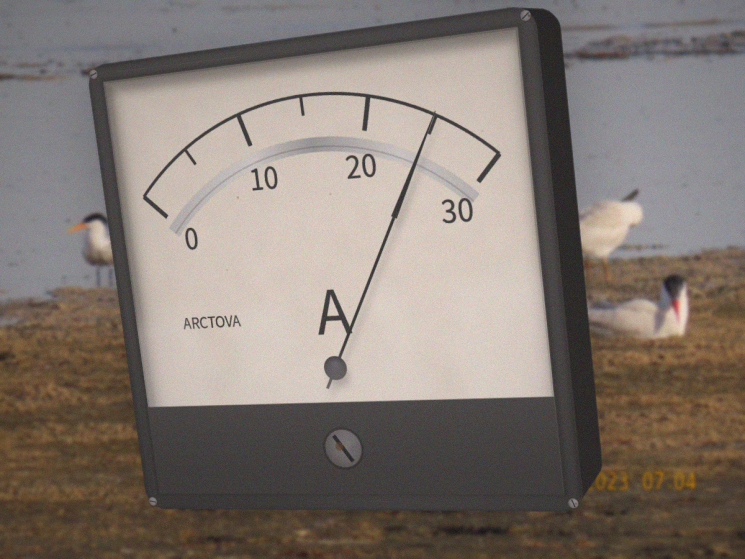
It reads 25
